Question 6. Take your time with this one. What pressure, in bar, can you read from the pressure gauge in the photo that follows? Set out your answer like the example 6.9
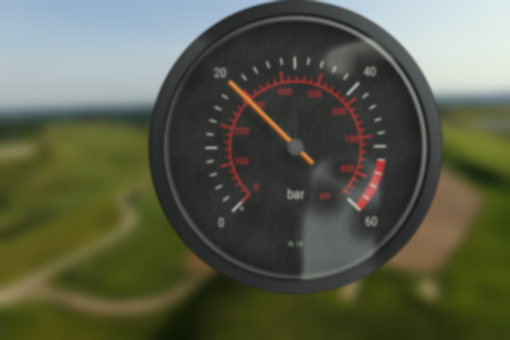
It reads 20
